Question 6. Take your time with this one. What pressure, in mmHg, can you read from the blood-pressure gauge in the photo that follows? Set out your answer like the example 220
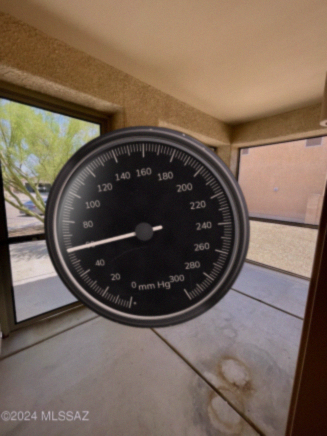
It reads 60
